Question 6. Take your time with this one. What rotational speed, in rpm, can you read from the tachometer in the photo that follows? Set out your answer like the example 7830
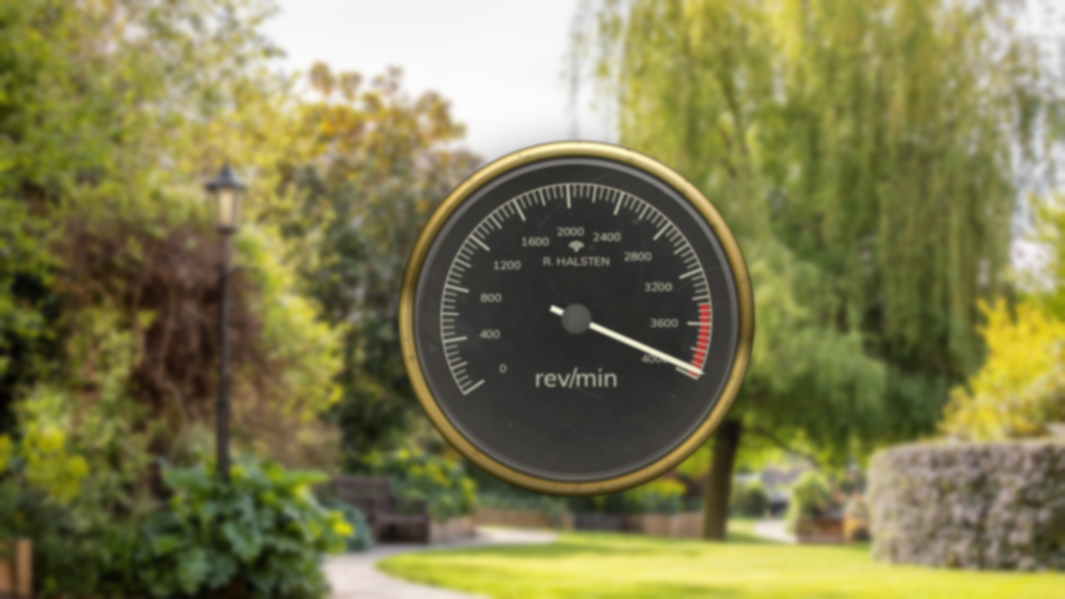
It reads 3950
